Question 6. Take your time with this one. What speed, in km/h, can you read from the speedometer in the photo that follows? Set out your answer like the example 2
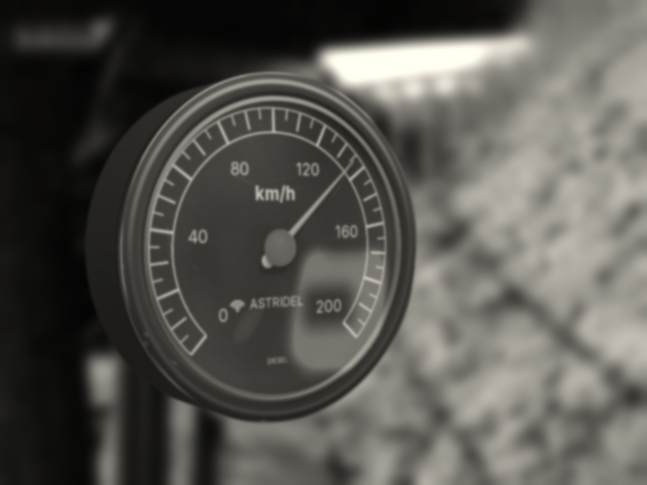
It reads 135
